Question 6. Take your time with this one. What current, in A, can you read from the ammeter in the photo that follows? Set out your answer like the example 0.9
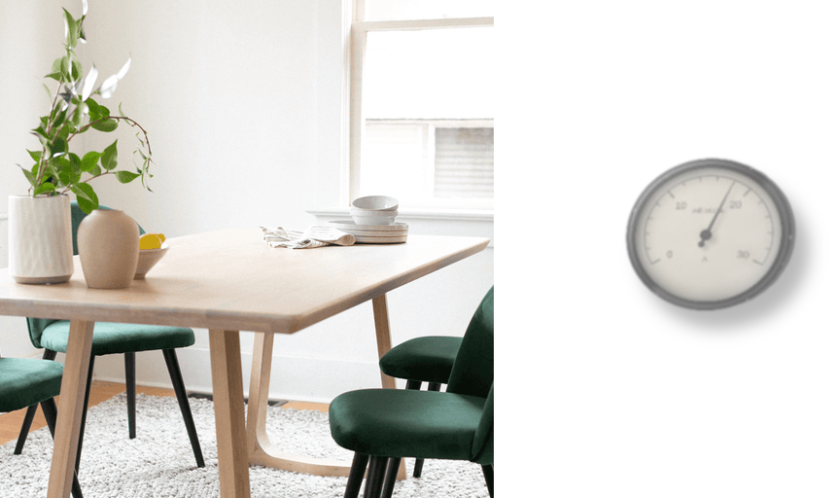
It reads 18
